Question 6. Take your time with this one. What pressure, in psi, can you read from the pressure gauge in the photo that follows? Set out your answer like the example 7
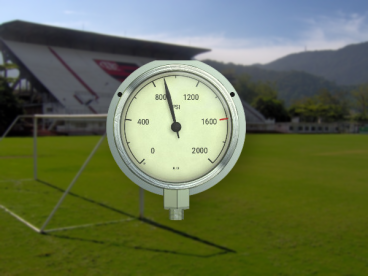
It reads 900
